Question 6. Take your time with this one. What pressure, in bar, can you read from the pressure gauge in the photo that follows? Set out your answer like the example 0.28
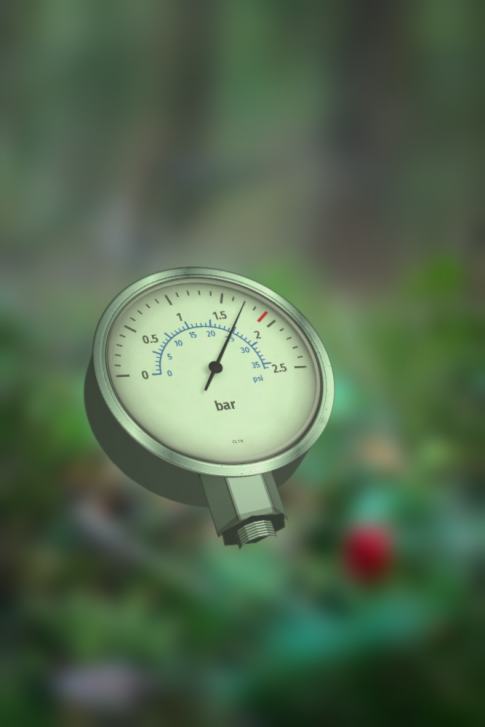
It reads 1.7
